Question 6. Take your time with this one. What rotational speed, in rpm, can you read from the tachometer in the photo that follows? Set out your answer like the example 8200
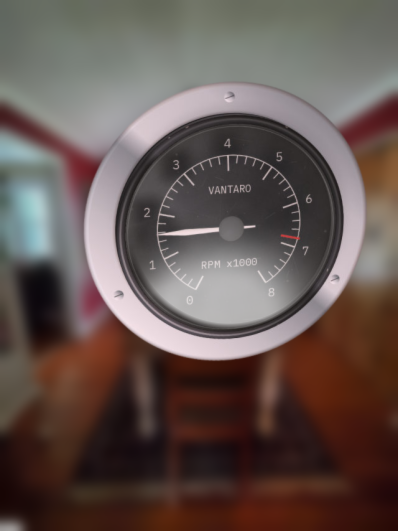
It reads 1600
